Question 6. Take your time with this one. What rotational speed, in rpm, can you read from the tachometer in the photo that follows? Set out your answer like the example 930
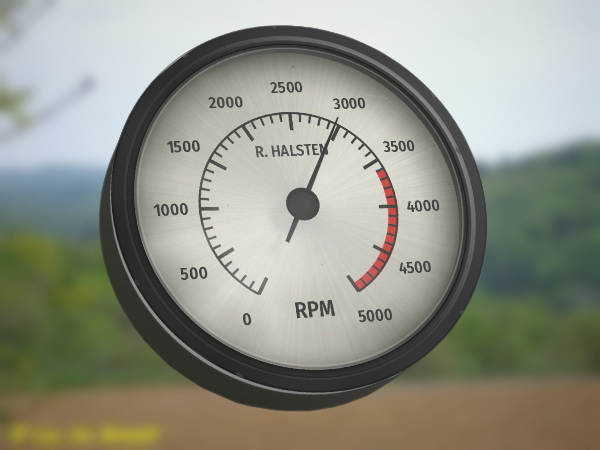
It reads 2950
